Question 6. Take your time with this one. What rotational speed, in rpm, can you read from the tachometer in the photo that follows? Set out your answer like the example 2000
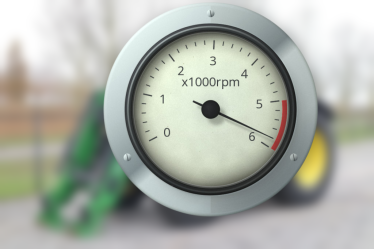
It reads 5800
